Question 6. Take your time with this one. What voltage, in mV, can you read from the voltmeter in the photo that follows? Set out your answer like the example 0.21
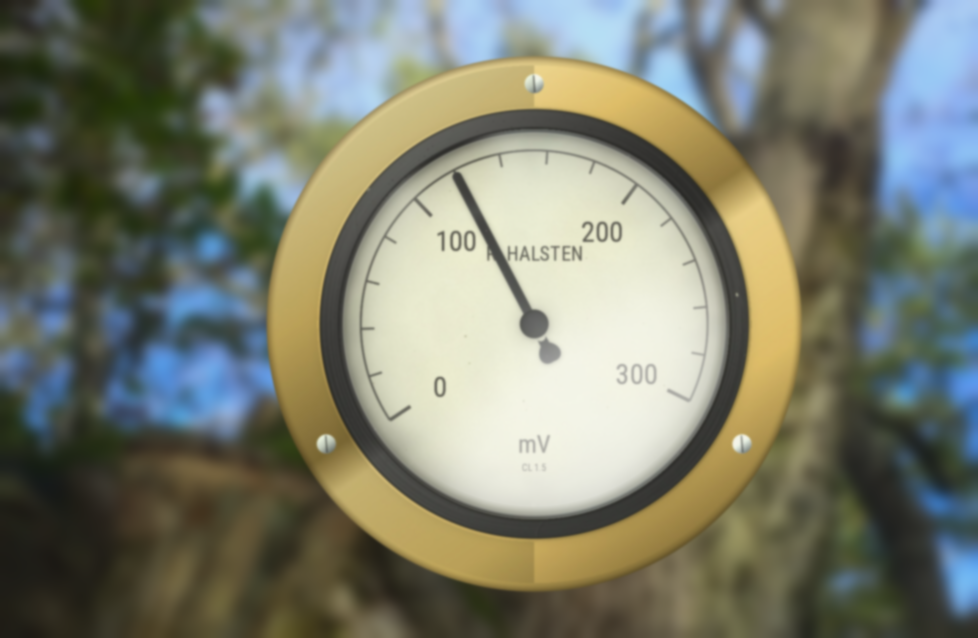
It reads 120
